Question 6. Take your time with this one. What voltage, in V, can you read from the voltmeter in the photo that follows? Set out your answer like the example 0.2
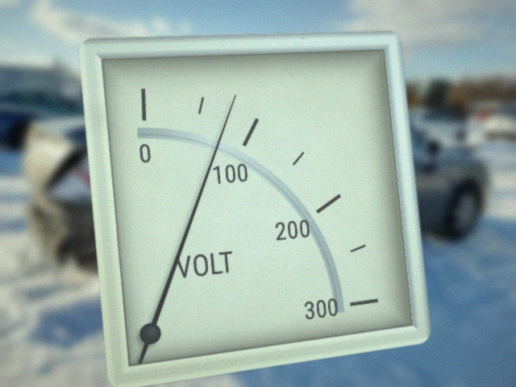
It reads 75
